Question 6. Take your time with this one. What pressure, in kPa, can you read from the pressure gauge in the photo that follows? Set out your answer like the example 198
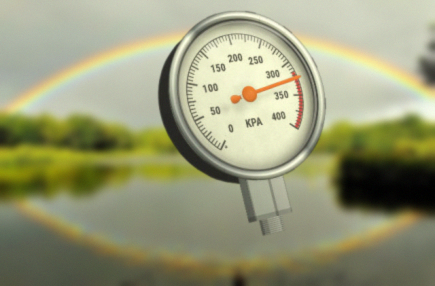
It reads 325
